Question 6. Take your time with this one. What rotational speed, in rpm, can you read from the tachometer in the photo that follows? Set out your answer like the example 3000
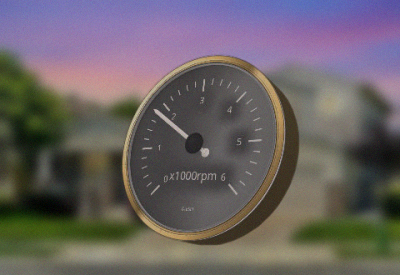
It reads 1800
